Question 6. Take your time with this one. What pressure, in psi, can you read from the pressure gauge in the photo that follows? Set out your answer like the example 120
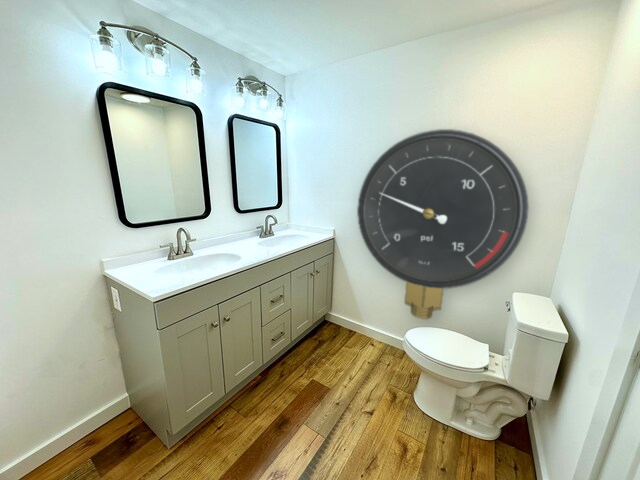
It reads 3.5
